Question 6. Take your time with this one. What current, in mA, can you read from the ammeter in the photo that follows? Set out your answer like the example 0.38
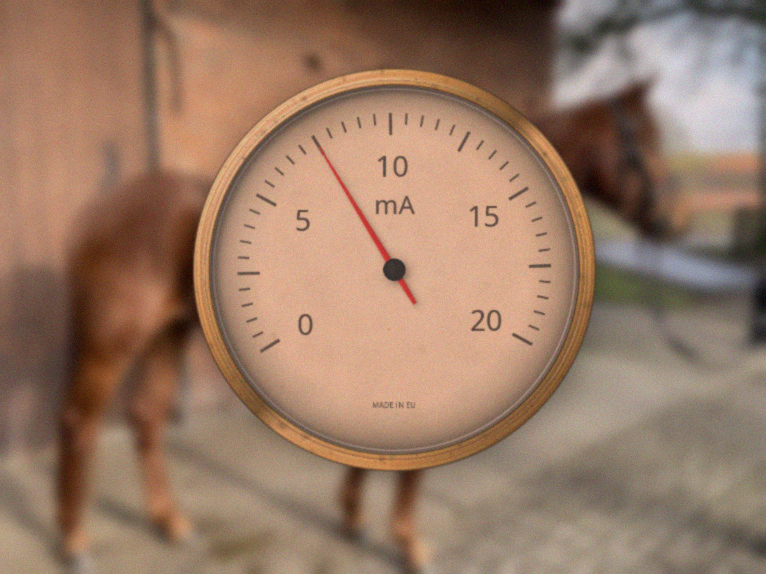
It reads 7.5
